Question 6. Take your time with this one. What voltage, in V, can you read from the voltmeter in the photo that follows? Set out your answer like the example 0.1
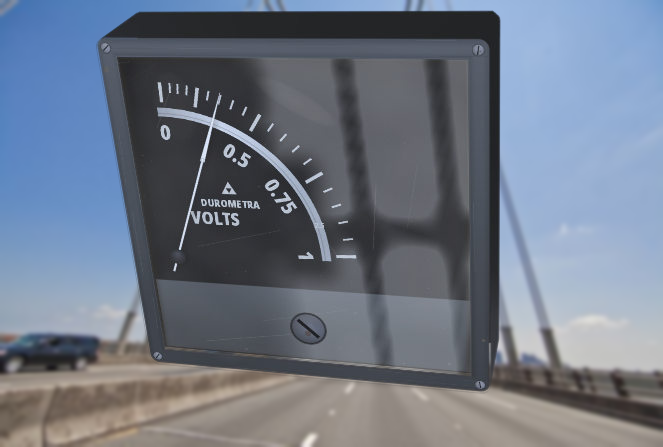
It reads 0.35
